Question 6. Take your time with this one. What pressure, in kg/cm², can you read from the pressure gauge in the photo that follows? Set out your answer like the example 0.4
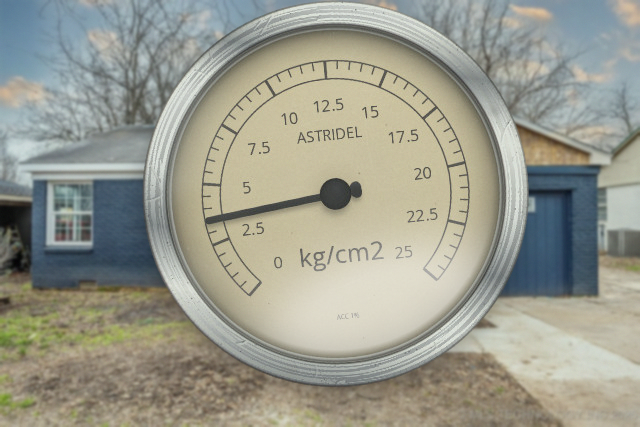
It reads 3.5
